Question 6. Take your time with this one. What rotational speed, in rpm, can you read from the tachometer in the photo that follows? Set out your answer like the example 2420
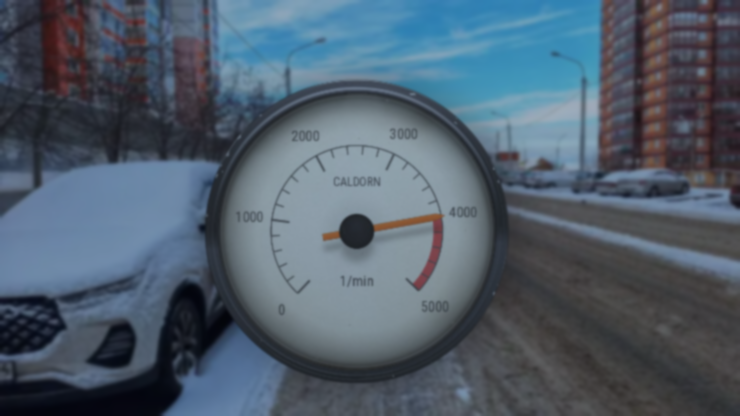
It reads 4000
